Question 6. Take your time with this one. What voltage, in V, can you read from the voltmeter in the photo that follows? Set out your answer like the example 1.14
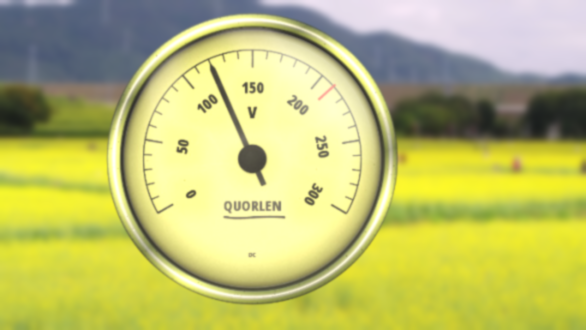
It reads 120
